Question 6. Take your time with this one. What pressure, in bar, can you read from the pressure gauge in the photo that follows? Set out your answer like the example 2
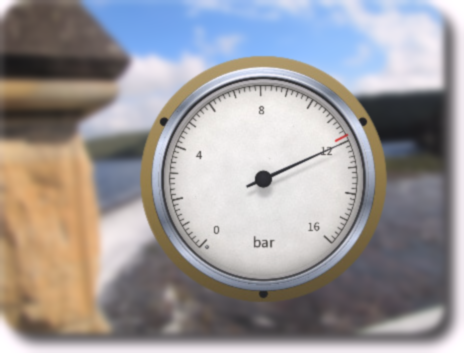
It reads 12
